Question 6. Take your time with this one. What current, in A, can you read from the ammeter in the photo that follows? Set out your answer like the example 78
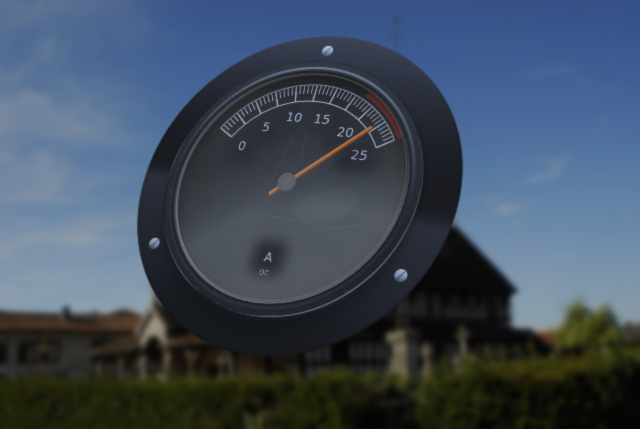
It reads 22.5
